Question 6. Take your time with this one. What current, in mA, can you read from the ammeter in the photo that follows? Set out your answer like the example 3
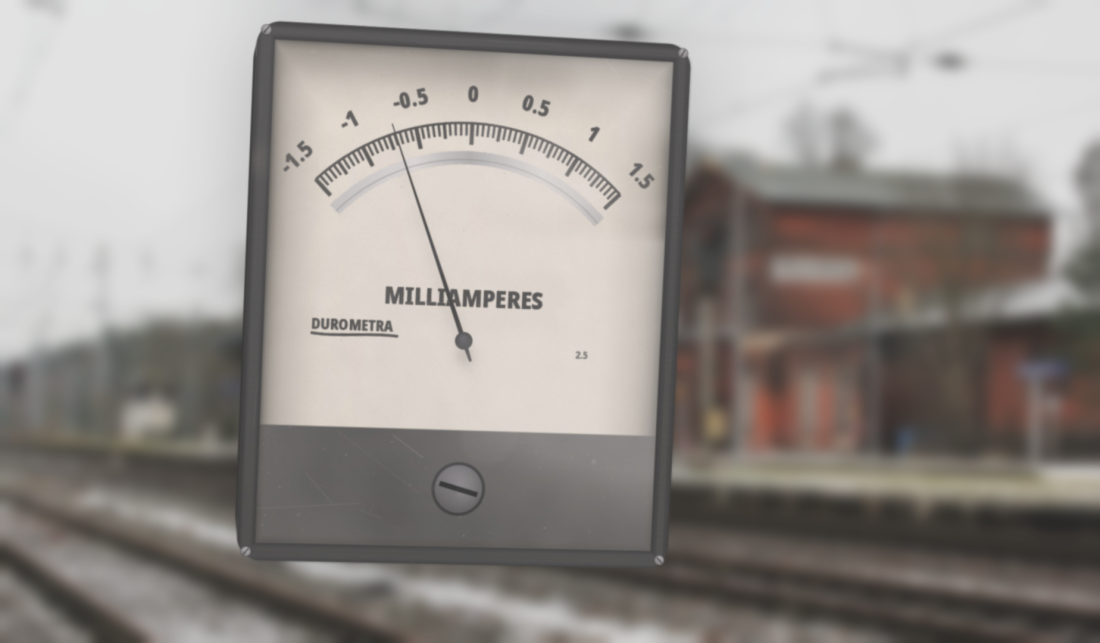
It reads -0.7
